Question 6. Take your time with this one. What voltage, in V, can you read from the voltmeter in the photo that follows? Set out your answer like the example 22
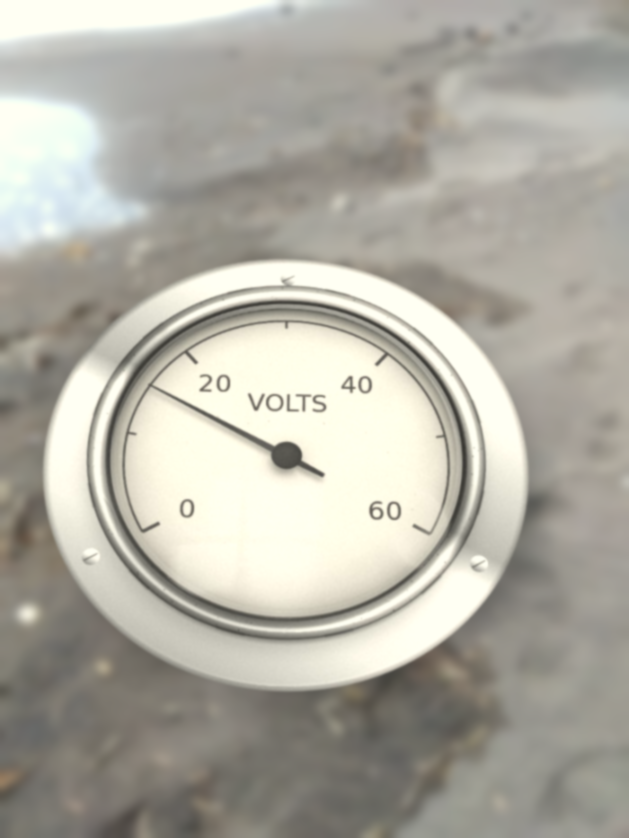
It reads 15
